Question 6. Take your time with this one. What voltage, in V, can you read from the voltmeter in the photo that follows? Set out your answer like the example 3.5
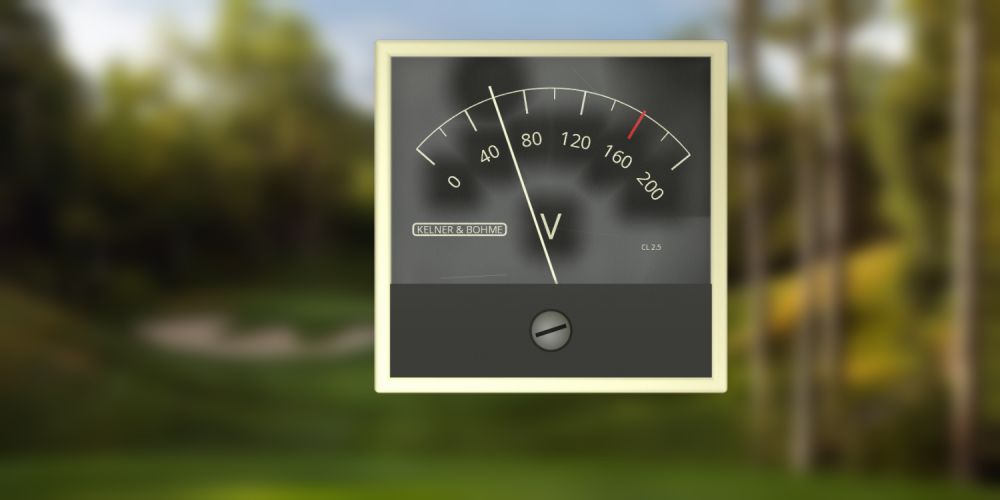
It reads 60
